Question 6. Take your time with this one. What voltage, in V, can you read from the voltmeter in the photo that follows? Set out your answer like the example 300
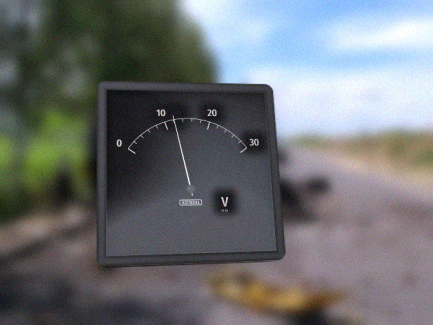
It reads 12
